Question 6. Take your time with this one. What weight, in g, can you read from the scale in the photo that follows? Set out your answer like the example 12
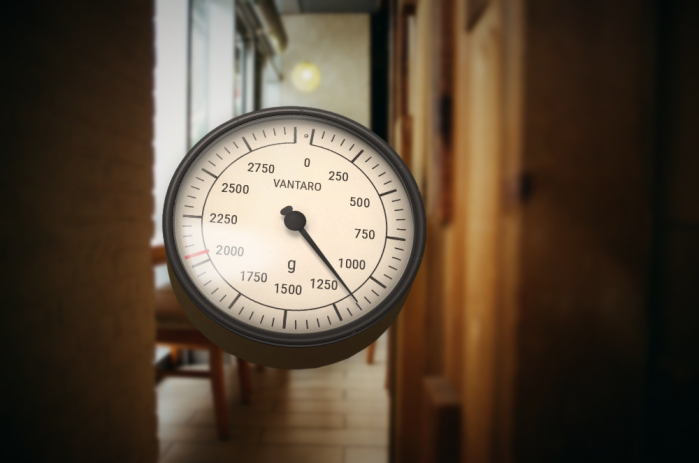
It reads 1150
